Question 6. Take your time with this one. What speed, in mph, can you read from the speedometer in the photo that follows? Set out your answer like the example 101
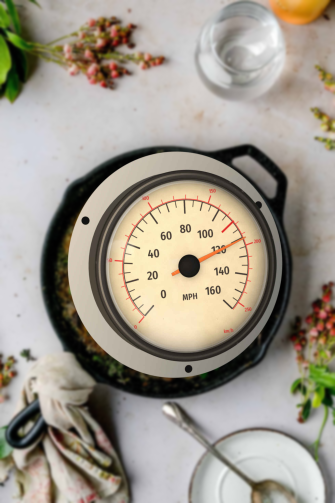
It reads 120
